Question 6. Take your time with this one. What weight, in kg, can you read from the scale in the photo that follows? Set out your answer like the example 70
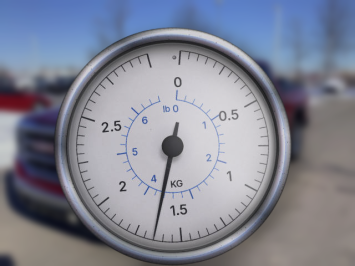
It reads 1.65
